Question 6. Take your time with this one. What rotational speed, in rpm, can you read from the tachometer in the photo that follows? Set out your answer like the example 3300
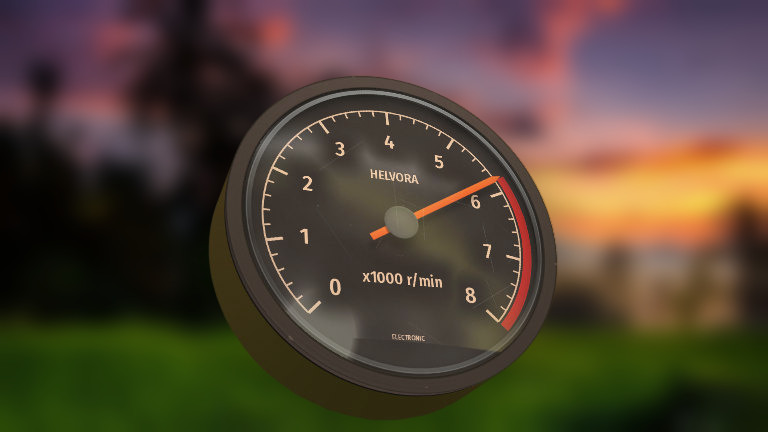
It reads 5800
